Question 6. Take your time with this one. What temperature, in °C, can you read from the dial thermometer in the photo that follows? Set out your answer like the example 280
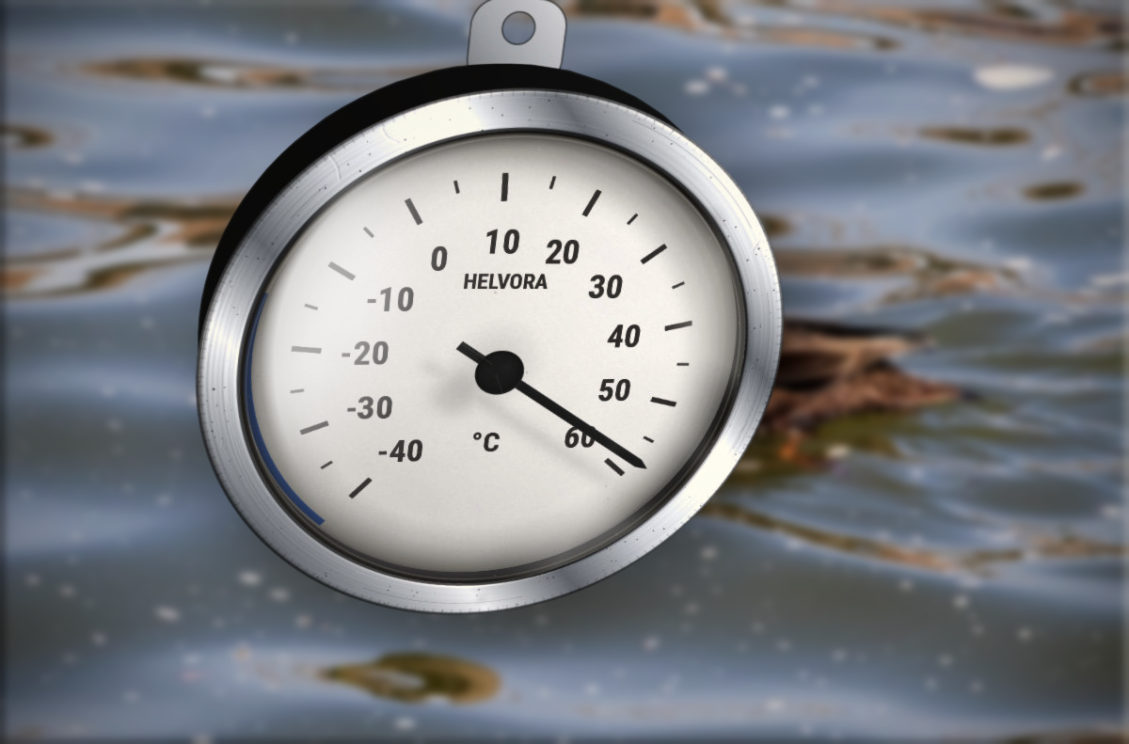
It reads 57.5
